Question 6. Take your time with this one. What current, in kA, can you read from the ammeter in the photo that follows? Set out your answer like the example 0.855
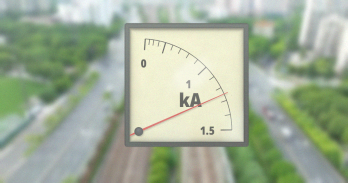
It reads 1.25
